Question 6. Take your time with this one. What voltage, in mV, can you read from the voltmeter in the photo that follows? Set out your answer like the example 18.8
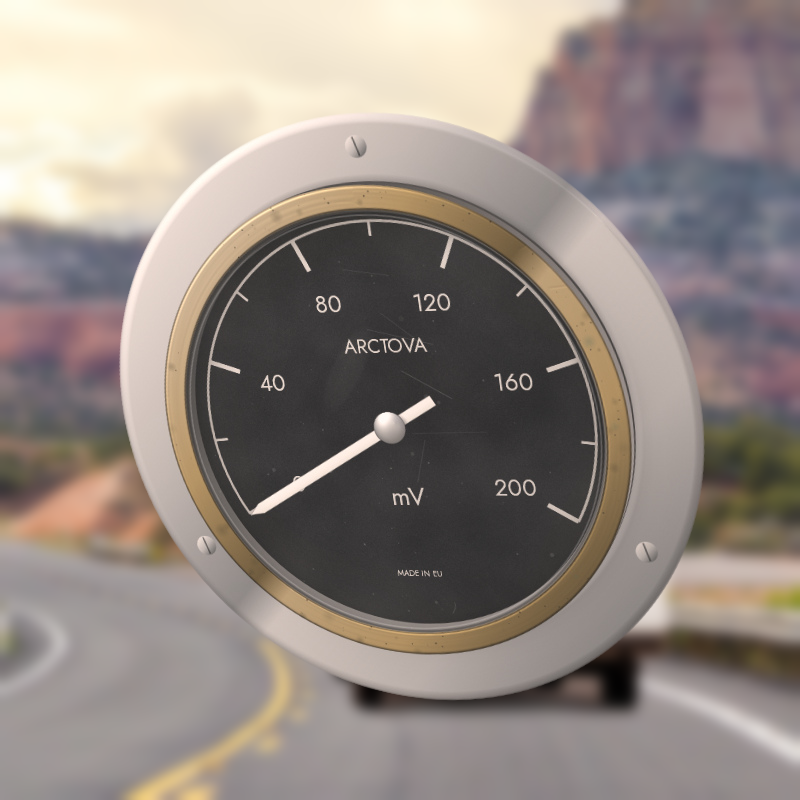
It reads 0
